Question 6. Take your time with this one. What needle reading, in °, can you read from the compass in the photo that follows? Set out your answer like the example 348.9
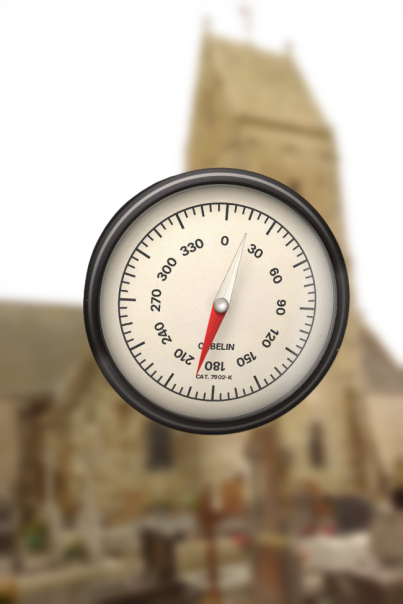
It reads 195
